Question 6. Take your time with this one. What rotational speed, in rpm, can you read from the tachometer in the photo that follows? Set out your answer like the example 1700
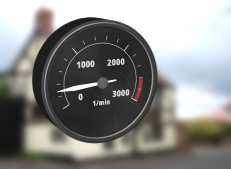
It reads 300
